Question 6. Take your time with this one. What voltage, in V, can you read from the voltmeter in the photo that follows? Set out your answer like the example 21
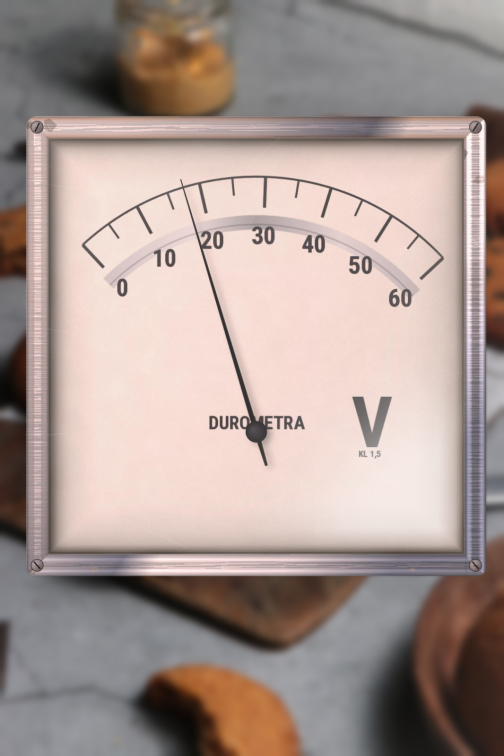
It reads 17.5
